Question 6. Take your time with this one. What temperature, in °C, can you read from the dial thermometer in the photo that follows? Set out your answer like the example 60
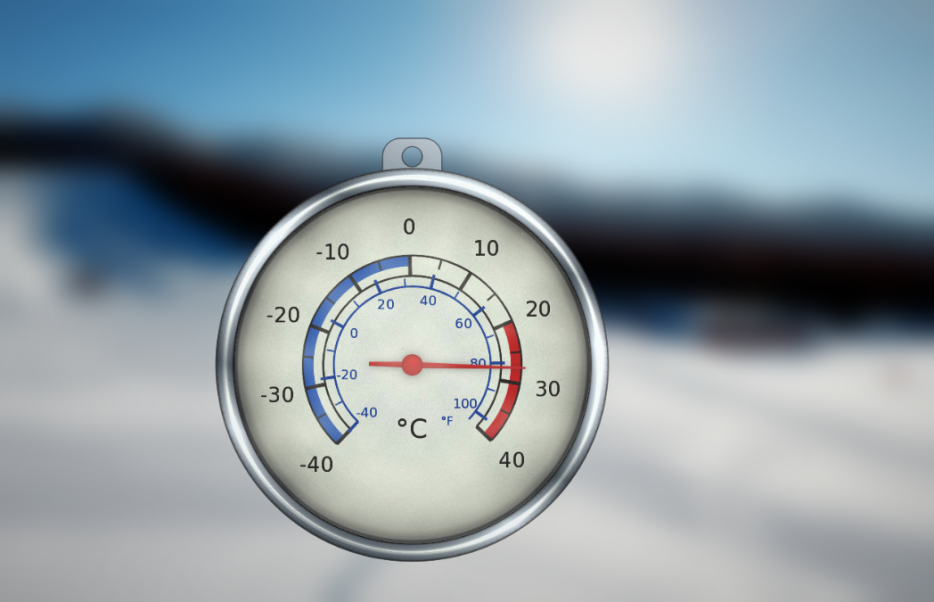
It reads 27.5
